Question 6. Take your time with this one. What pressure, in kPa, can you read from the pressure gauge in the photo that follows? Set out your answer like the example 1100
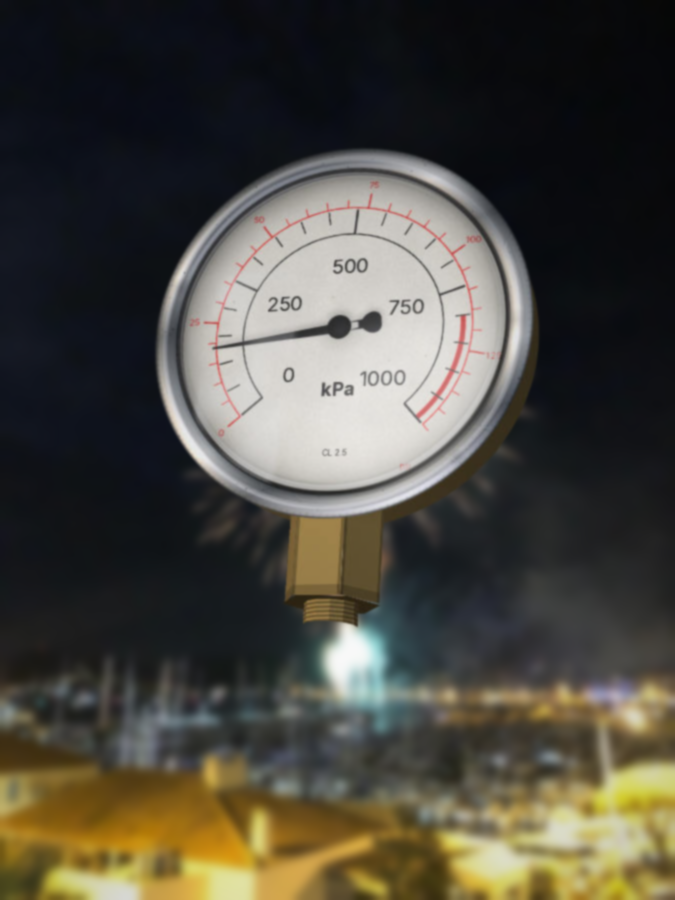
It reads 125
